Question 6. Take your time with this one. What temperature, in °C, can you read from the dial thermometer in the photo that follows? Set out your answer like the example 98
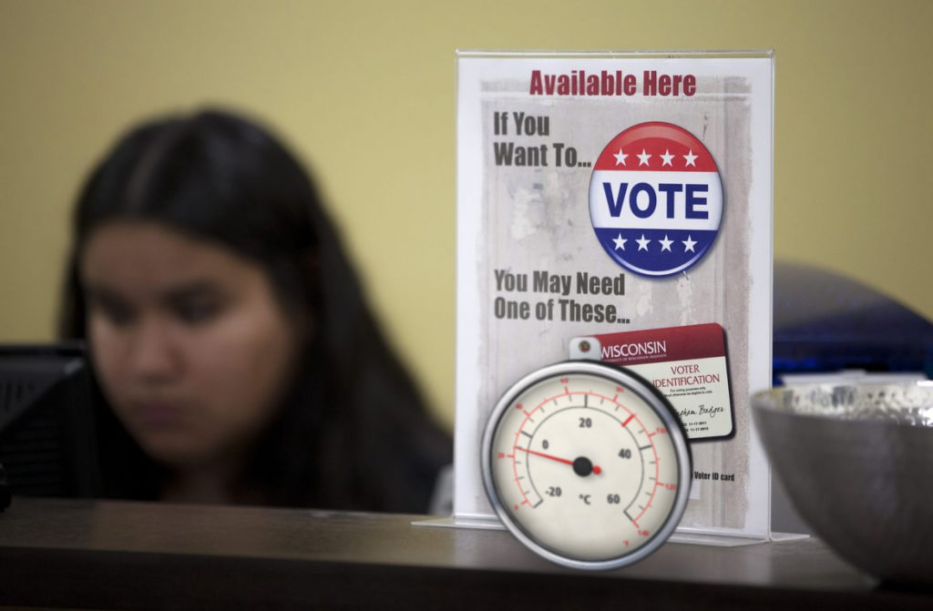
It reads -4
